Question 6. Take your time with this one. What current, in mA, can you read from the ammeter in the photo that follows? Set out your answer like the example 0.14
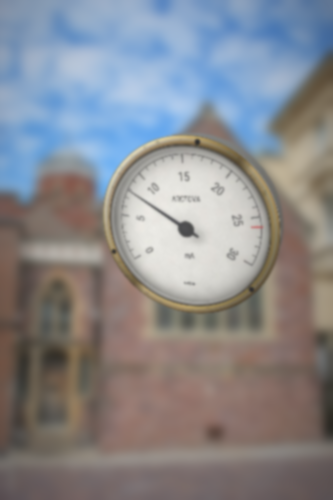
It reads 8
